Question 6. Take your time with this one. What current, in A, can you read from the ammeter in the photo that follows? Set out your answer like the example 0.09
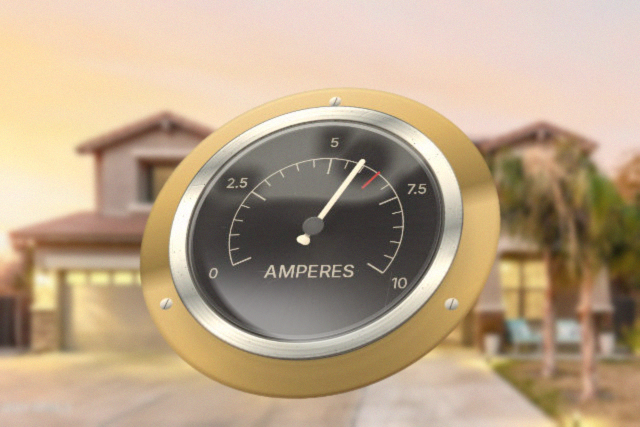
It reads 6
